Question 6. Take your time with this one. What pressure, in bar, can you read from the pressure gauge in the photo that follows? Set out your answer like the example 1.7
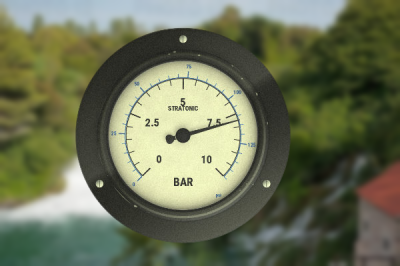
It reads 7.75
